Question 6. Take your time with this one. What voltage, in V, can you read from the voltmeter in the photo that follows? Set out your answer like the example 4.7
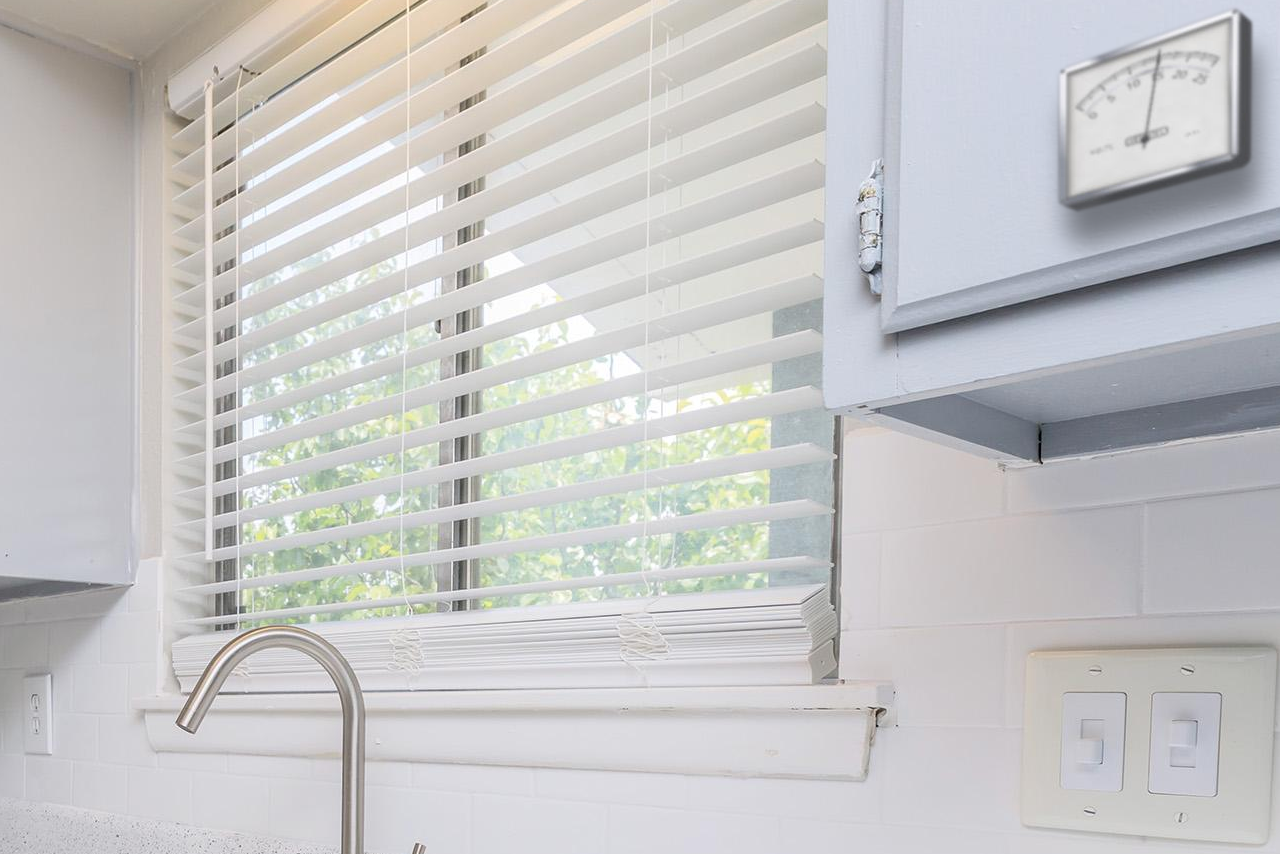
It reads 15
